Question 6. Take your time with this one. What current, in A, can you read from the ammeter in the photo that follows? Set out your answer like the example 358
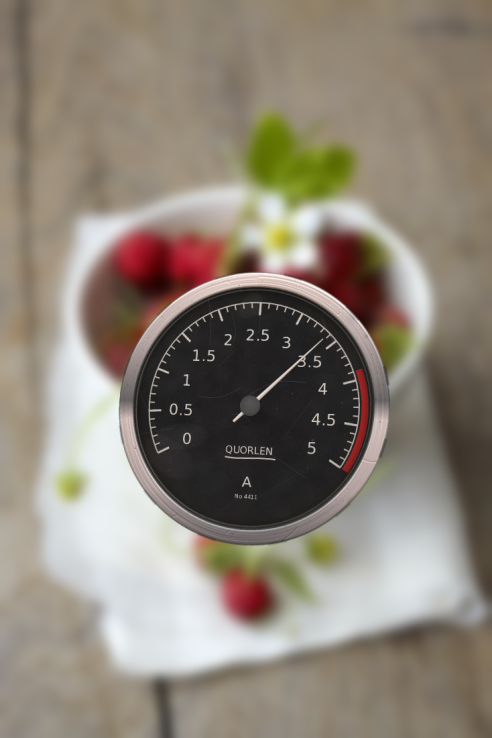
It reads 3.4
